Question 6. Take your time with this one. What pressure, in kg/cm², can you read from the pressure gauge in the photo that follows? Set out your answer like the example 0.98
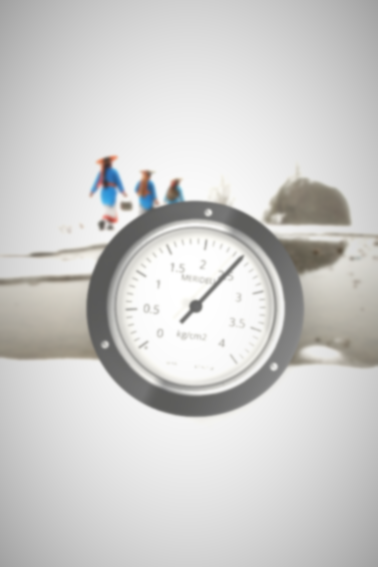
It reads 2.5
